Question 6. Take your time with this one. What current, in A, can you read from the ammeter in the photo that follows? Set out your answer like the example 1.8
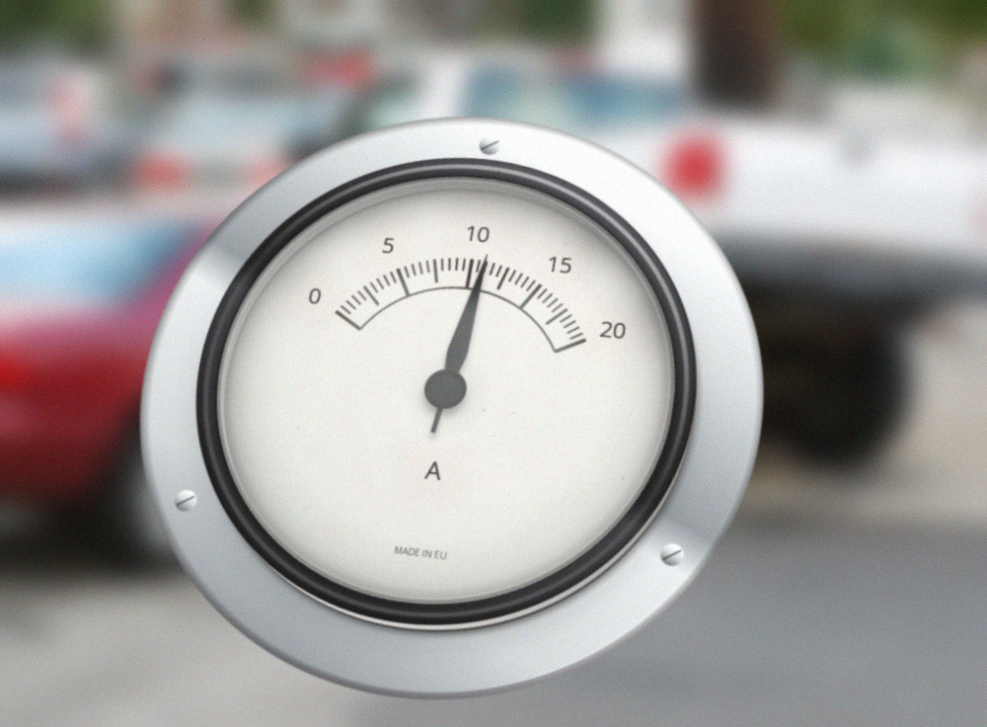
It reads 11
